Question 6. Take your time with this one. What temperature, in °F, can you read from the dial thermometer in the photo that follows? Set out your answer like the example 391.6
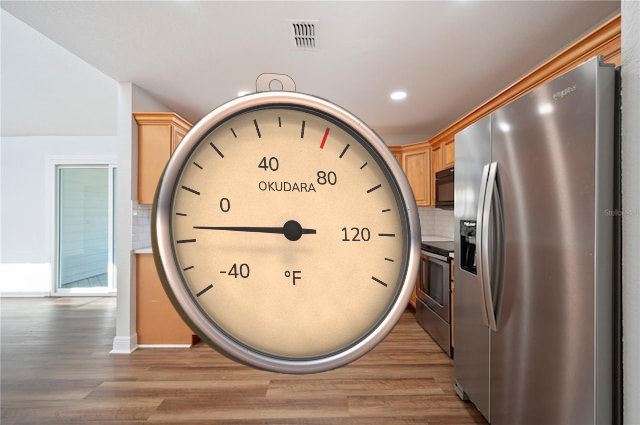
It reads -15
